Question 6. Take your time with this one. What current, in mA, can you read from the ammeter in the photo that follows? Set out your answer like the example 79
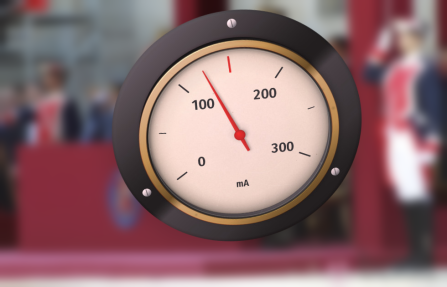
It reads 125
